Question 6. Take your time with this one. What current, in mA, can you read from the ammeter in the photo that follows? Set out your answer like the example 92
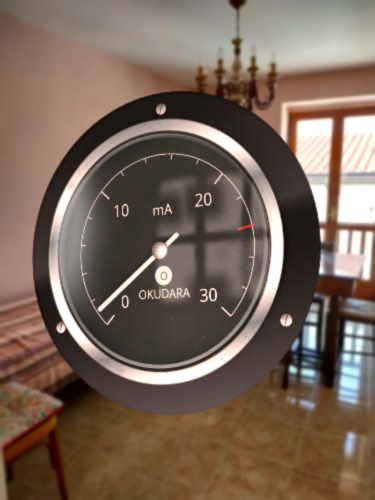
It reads 1
